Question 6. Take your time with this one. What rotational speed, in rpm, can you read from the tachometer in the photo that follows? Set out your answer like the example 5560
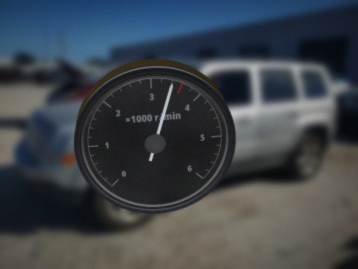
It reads 3400
